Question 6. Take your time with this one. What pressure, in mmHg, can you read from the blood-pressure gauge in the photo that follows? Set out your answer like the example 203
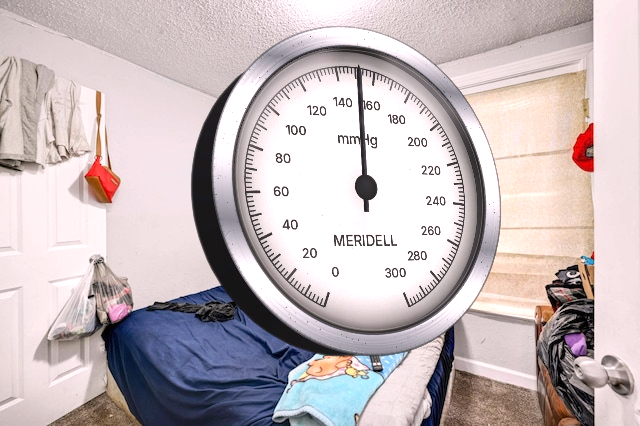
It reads 150
